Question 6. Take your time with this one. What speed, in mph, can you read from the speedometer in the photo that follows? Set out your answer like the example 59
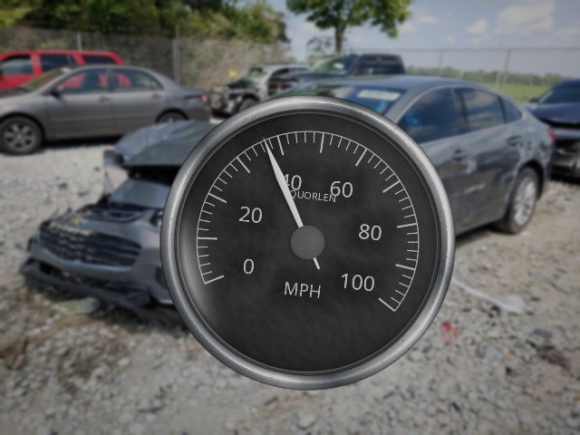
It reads 37
